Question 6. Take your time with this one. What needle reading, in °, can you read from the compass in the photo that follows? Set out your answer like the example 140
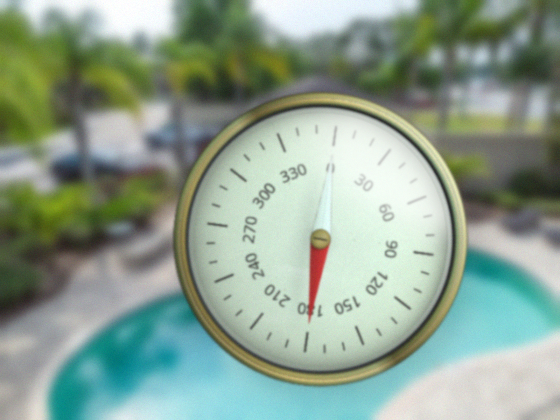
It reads 180
